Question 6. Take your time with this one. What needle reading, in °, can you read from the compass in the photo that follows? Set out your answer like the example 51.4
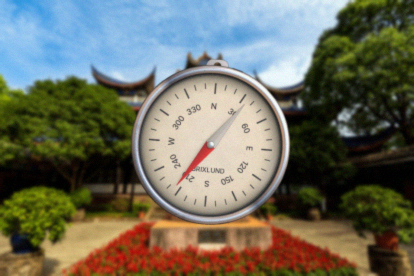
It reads 215
